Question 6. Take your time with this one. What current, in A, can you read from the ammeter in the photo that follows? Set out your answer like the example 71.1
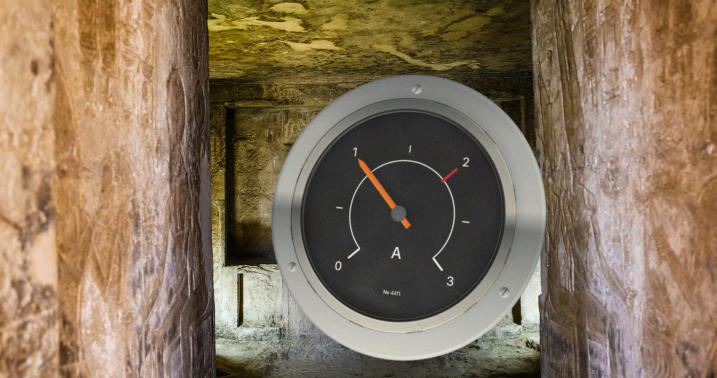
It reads 1
